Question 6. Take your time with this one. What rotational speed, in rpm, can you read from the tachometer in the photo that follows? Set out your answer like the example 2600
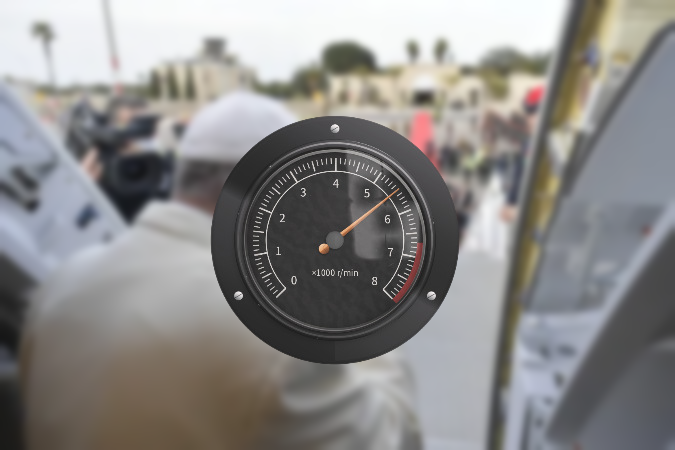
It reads 5500
